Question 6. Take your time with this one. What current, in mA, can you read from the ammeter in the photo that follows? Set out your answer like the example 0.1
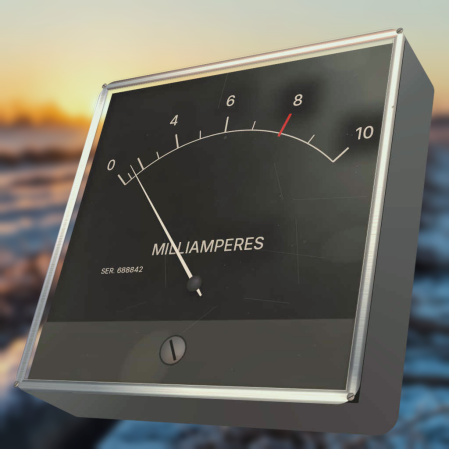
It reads 1.5
